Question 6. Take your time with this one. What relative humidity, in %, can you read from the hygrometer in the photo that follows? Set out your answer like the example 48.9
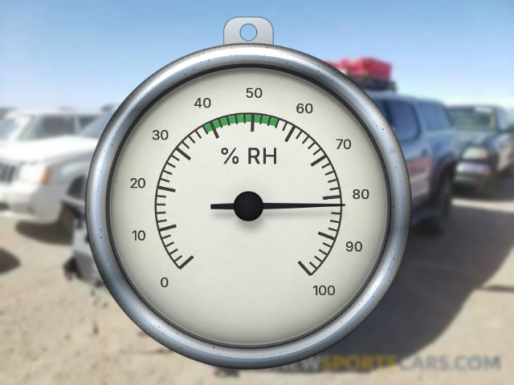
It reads 82
